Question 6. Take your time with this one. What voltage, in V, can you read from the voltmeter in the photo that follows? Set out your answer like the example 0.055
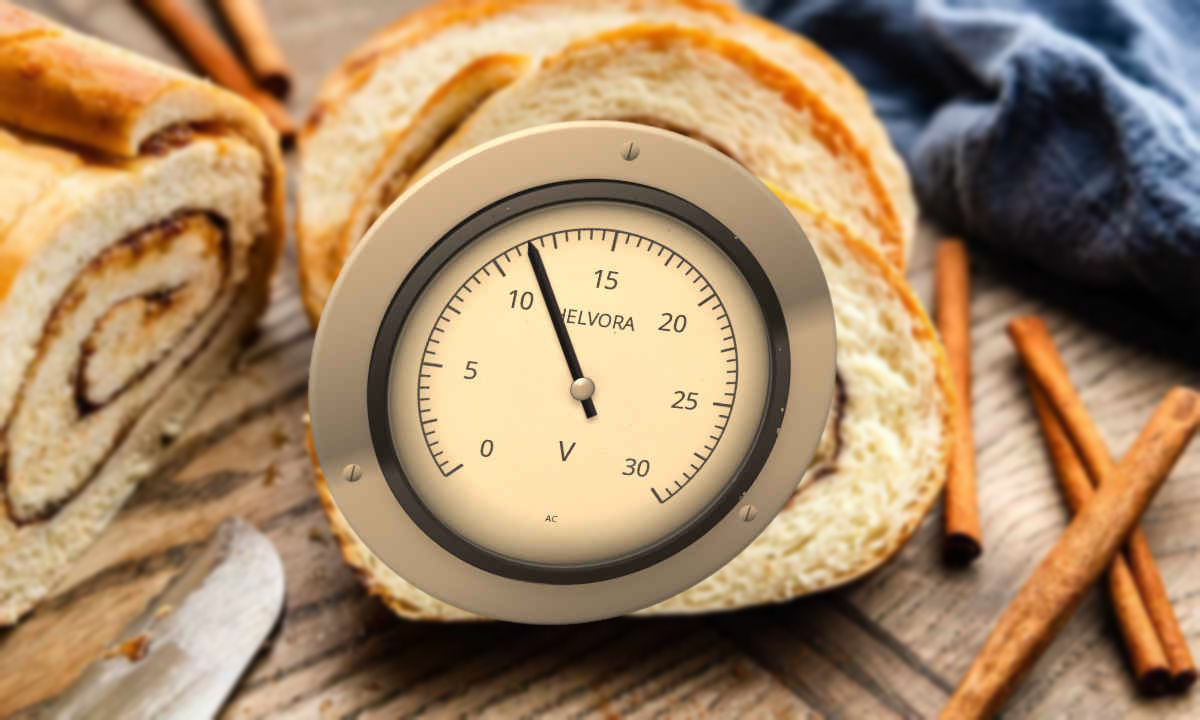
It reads 11.5
